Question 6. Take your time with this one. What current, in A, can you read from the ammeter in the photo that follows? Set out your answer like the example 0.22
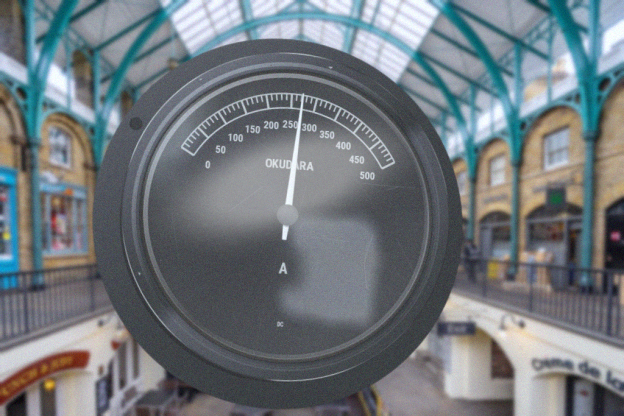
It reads 270
